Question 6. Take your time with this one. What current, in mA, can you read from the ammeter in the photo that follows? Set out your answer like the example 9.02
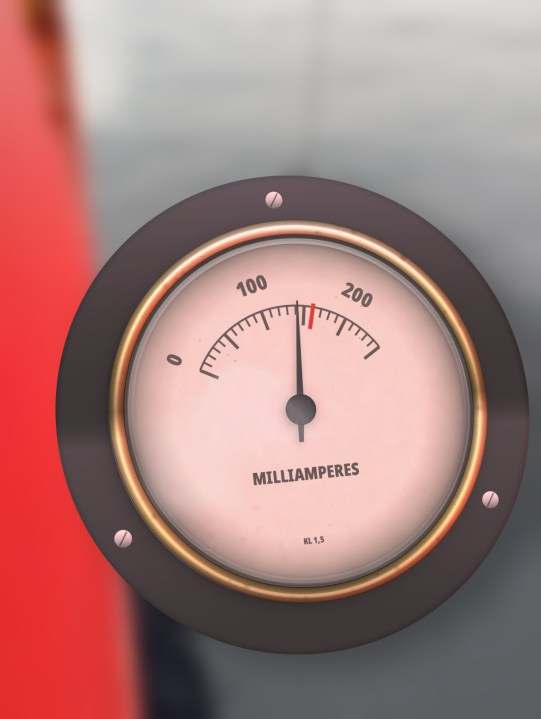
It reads 140
